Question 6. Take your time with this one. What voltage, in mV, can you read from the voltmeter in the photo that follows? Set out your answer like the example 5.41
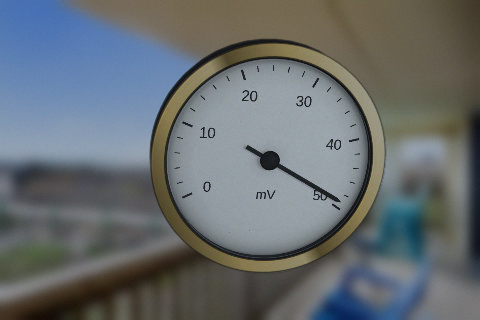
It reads 49
